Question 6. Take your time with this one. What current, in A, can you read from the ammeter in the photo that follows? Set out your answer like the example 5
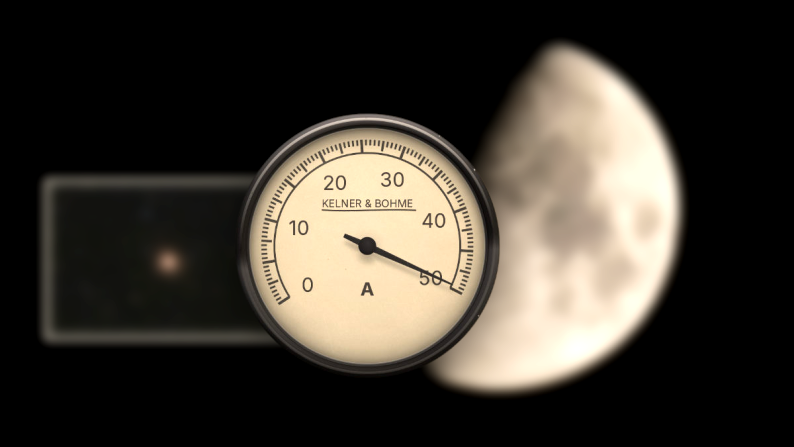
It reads 49.5
